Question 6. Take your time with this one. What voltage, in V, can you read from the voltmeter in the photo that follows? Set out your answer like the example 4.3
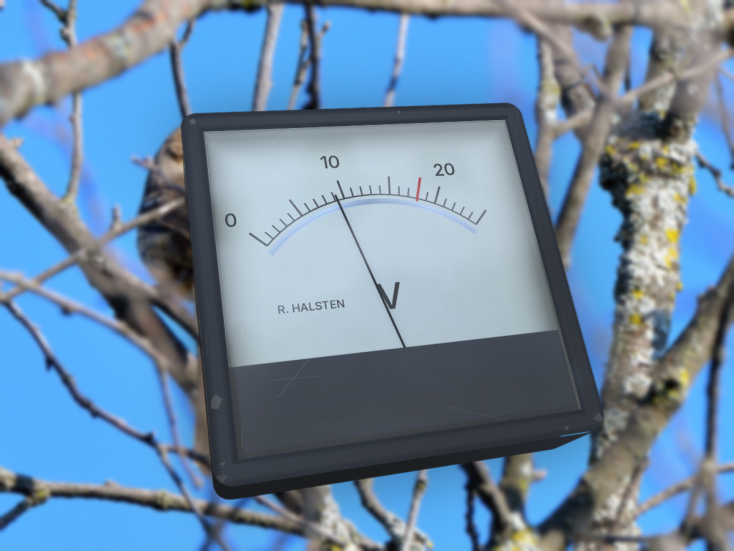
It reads 9
